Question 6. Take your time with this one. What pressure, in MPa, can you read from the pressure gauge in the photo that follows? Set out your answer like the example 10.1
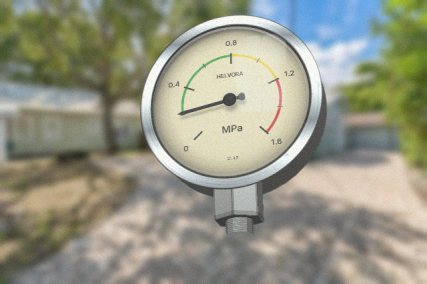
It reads 0.2
